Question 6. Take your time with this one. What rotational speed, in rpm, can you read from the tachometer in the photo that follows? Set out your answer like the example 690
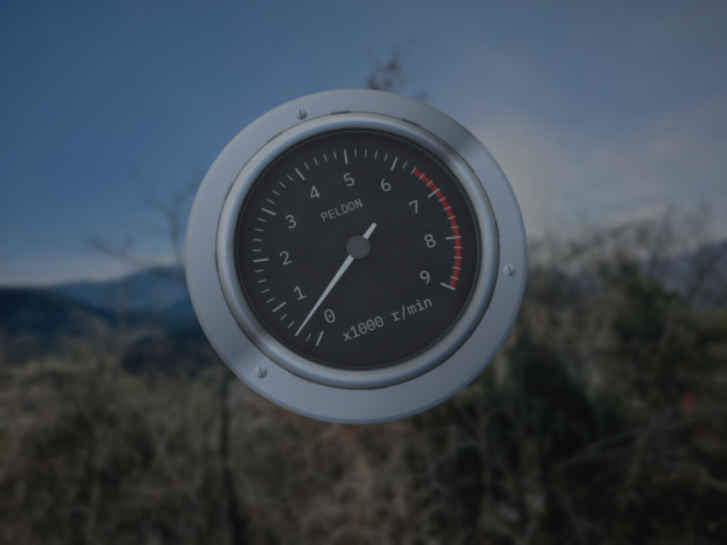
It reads 400
